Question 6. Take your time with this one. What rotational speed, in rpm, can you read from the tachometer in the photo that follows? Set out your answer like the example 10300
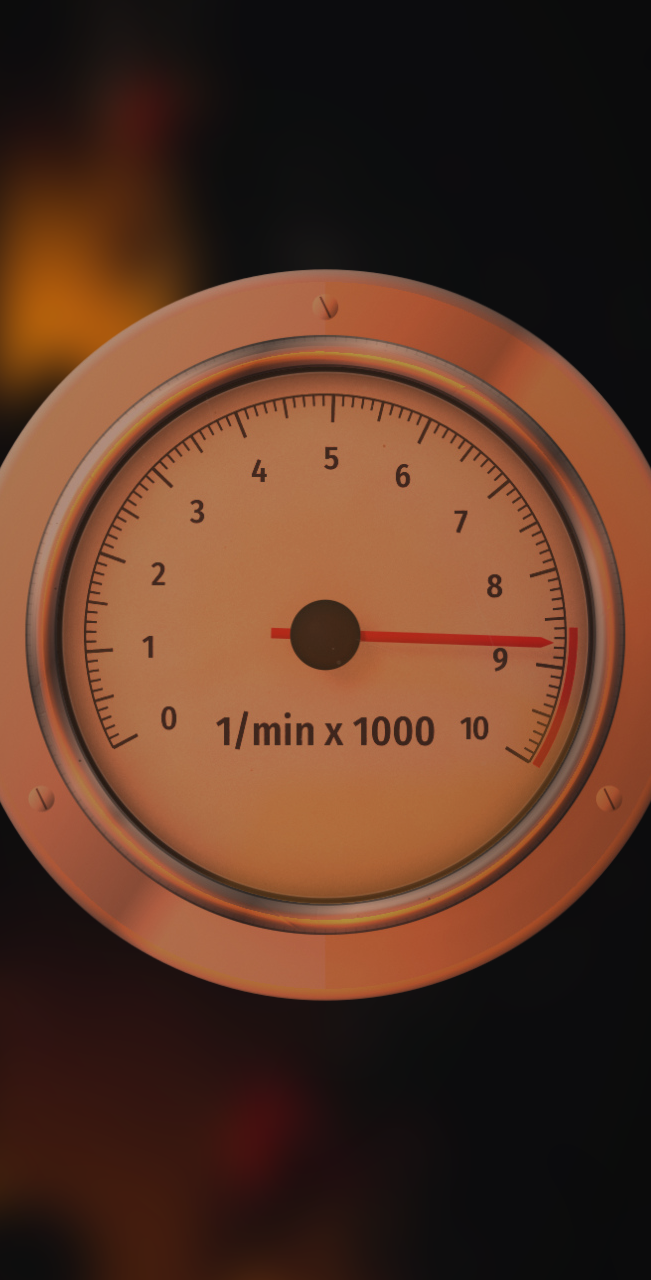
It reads 8750
